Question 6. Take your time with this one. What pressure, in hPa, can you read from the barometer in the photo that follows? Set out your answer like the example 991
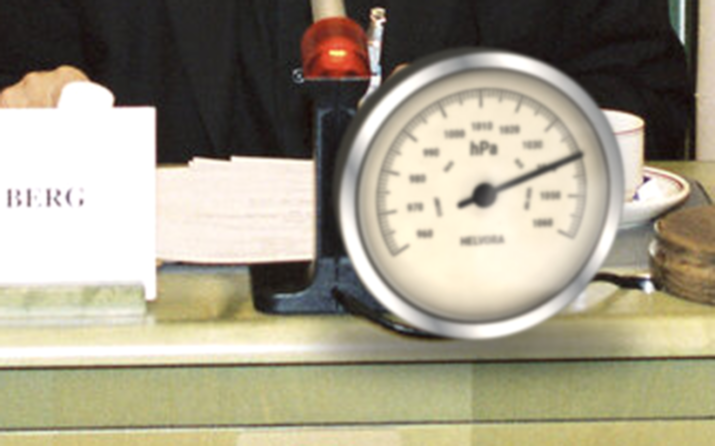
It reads 1040
